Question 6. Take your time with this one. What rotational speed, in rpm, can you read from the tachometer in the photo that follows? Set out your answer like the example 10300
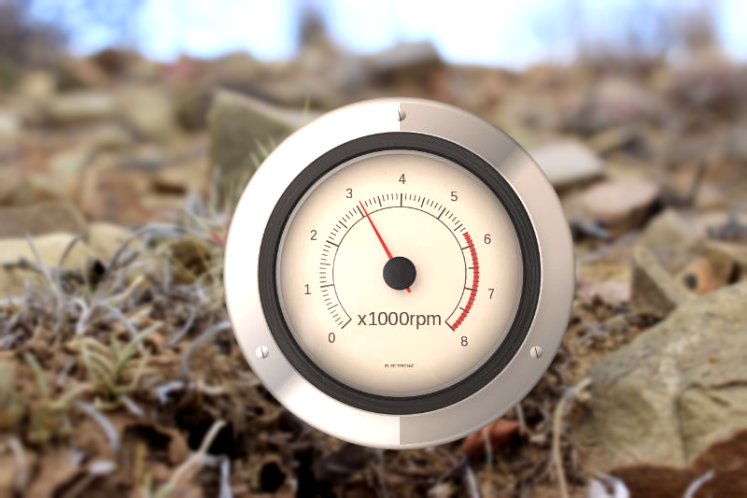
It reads 3100
